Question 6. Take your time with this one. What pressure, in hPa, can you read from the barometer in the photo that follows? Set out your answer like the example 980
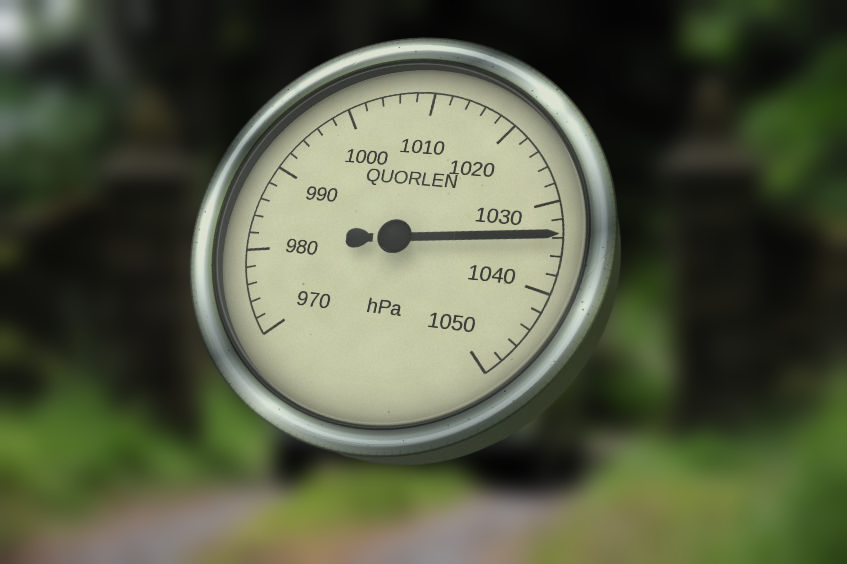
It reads 1034
